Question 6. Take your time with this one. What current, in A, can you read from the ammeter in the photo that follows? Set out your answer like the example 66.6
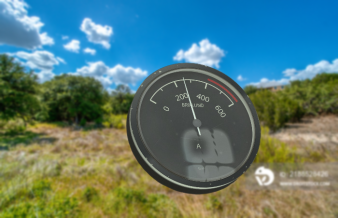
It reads 250
